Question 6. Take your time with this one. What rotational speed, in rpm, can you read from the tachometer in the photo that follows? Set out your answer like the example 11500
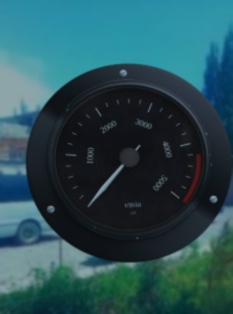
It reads 0
